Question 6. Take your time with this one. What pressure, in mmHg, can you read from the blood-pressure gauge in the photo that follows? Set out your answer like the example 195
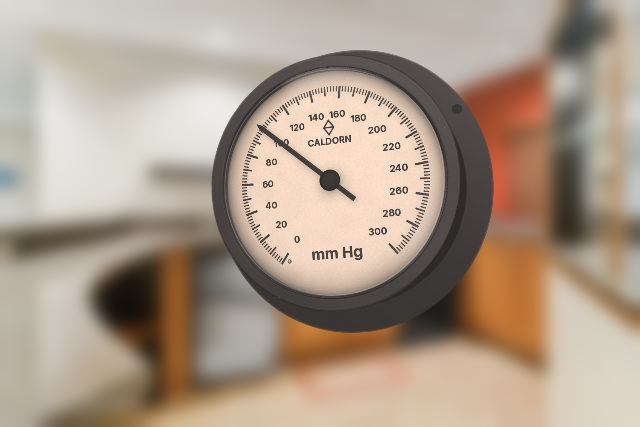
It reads 100
